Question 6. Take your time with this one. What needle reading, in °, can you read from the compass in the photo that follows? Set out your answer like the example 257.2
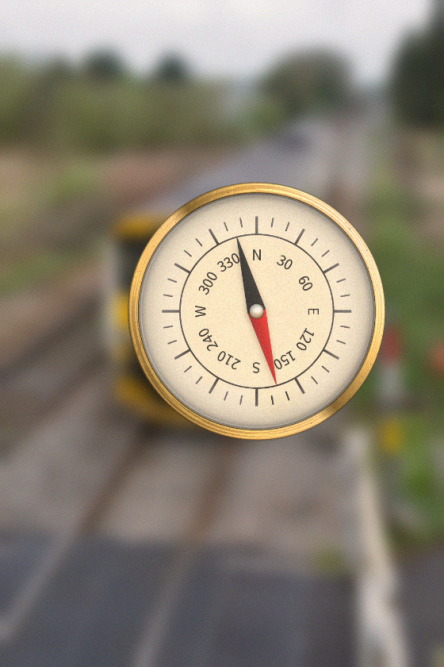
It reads 165
